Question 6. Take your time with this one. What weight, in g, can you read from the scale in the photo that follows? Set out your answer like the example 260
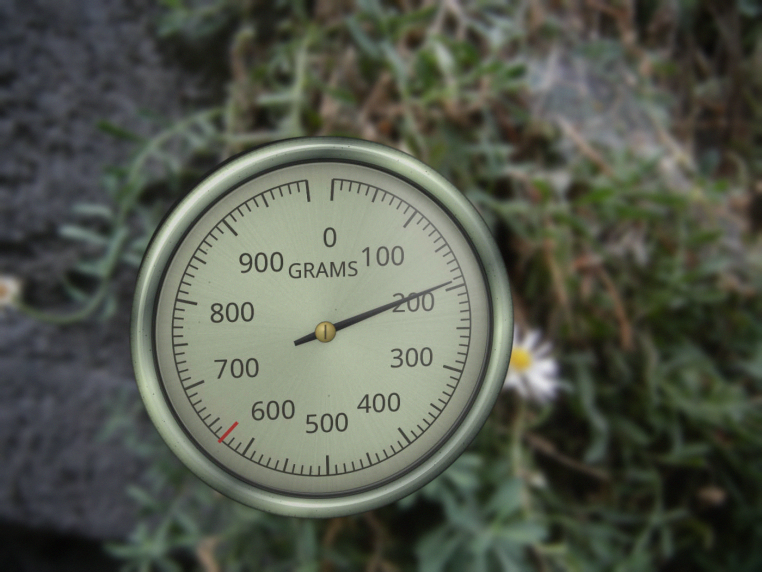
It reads 190
